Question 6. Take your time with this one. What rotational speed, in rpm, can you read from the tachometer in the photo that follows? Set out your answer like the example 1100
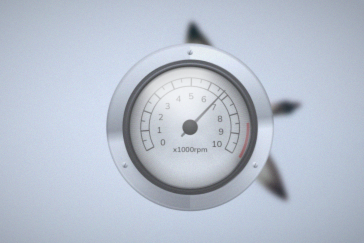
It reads 6750
